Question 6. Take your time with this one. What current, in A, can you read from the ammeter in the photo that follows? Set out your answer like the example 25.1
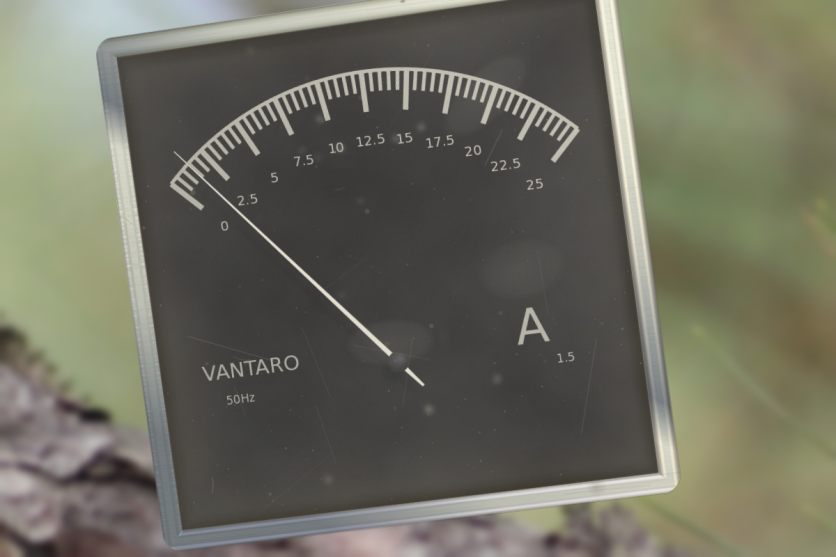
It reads 1.5
